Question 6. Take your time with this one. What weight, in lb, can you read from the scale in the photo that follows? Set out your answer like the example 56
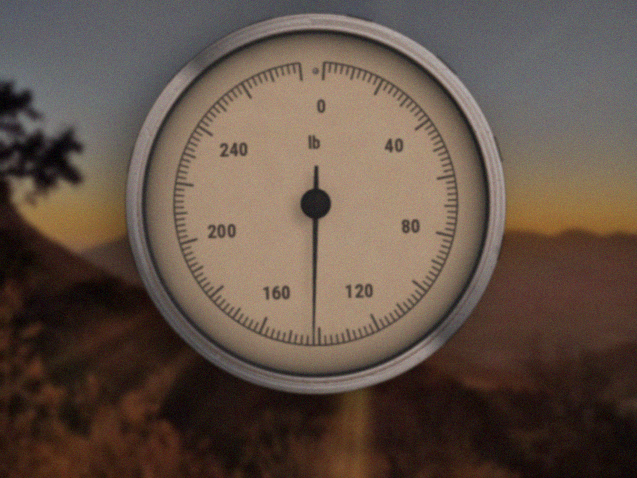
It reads 142
